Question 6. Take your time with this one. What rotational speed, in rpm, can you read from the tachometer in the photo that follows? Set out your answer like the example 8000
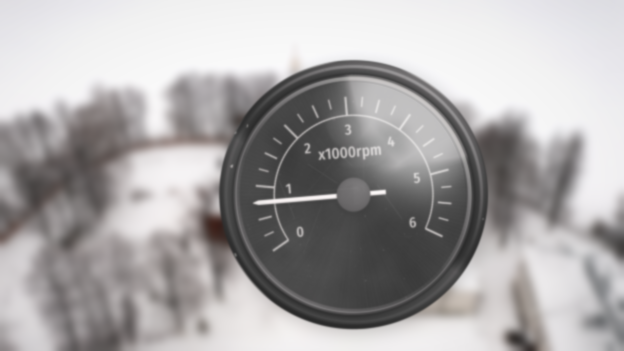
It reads 750
